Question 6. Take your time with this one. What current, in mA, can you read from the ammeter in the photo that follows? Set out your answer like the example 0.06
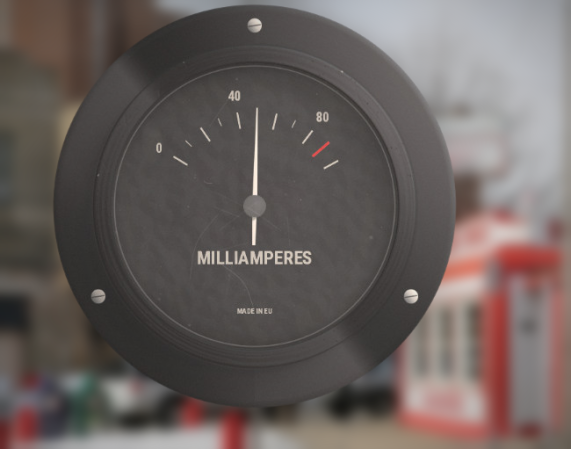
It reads 50
